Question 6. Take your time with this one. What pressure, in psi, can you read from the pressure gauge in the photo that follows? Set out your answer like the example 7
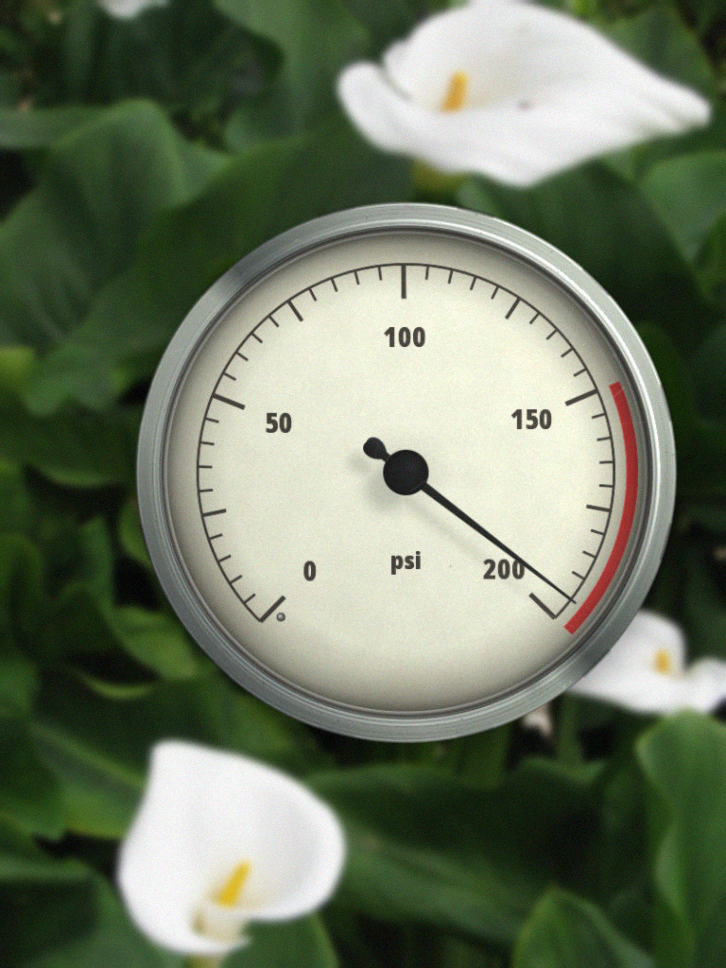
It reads 195
